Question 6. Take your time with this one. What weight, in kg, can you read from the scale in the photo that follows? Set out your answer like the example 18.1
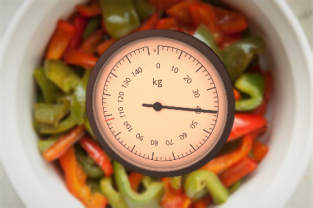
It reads 40
